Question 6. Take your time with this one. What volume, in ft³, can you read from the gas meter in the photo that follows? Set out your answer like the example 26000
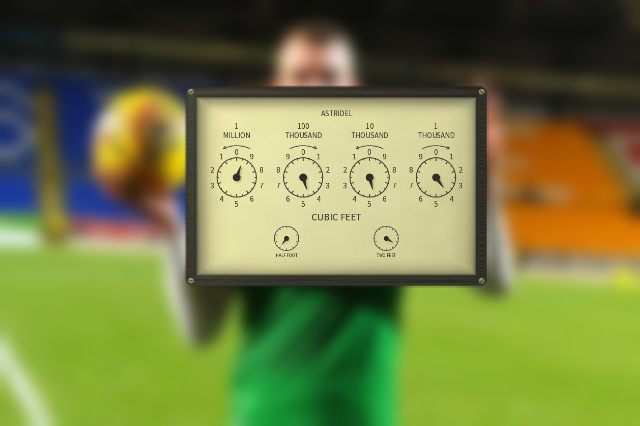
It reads 945400
